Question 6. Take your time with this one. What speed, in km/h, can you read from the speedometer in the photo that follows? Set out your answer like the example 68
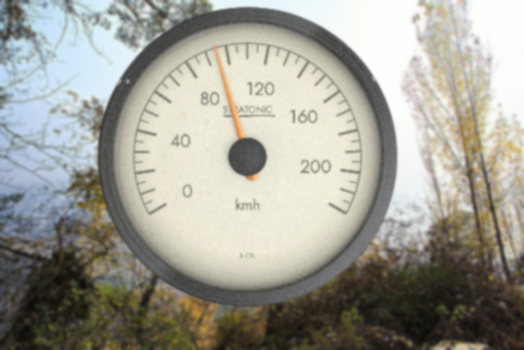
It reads 95
